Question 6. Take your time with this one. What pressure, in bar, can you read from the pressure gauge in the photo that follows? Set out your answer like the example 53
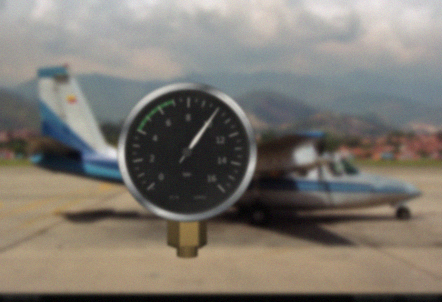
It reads 10
